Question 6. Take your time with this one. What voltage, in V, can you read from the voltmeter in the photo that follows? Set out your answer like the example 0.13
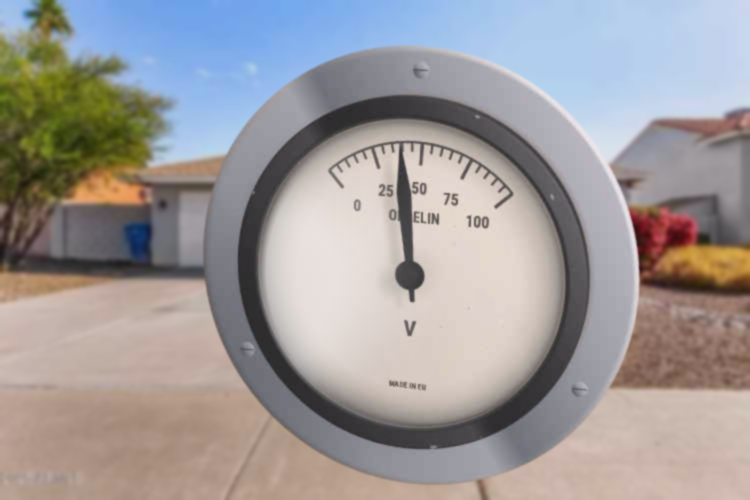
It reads 40
